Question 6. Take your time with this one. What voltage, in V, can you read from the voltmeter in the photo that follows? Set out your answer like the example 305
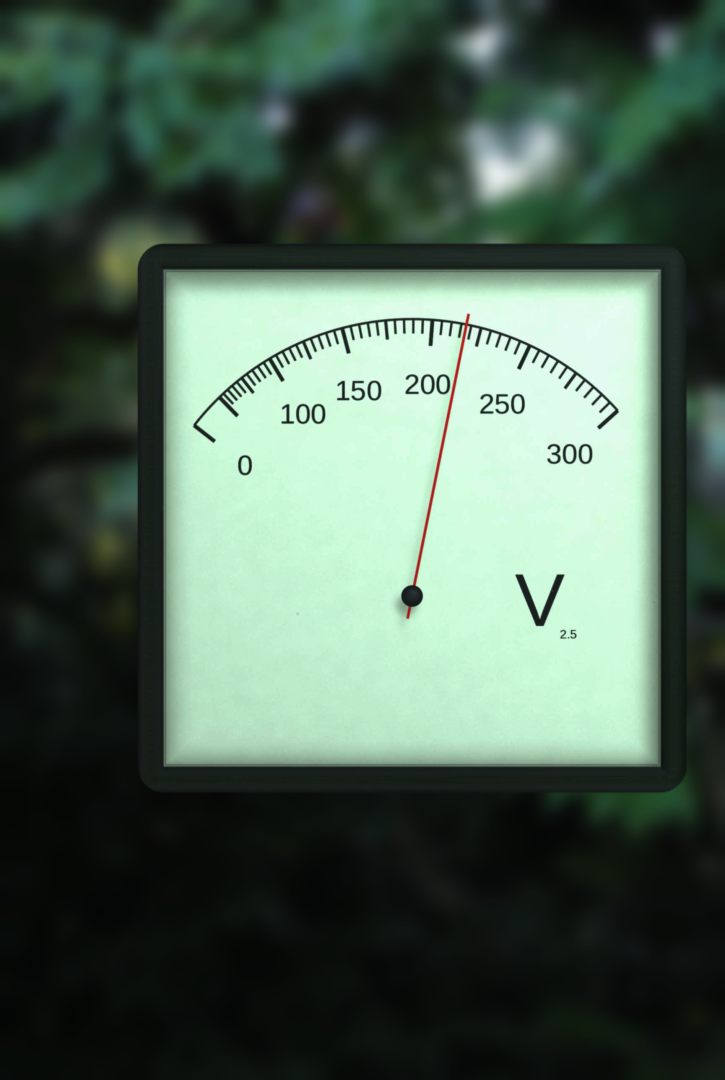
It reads 217.5
